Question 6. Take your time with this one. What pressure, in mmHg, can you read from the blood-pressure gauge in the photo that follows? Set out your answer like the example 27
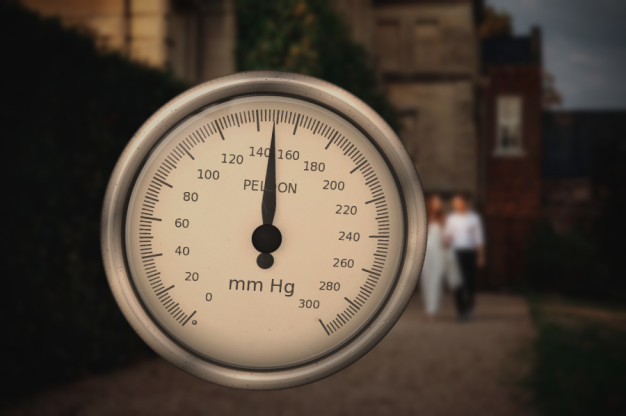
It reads 148
